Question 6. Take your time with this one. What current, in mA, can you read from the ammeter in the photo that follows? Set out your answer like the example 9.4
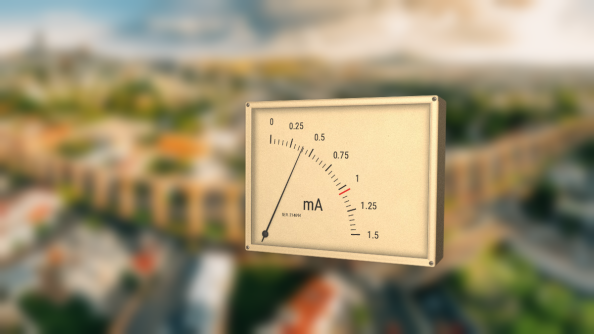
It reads 0.4
